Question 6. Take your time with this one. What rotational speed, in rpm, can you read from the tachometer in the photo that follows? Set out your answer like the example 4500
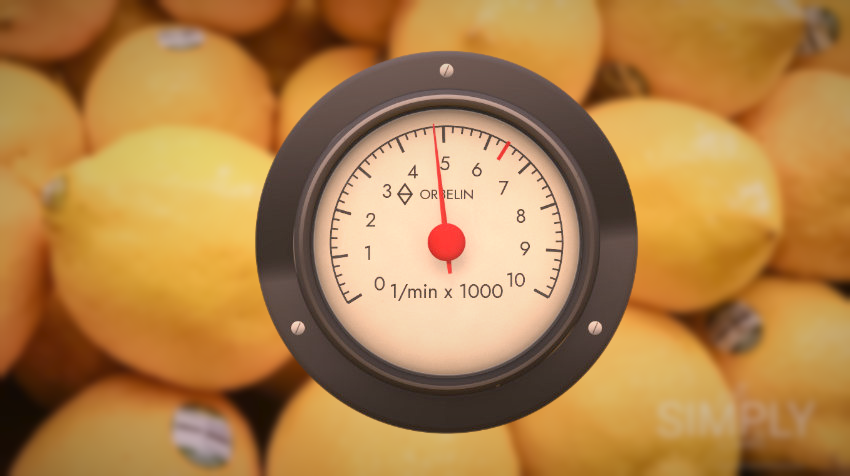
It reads 4800
